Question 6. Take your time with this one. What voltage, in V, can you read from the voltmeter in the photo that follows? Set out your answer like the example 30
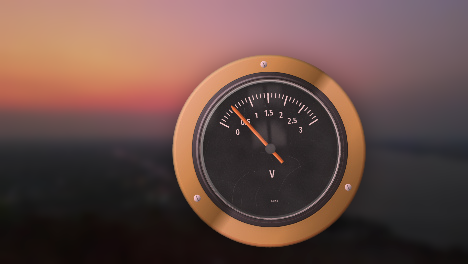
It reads 0.5
